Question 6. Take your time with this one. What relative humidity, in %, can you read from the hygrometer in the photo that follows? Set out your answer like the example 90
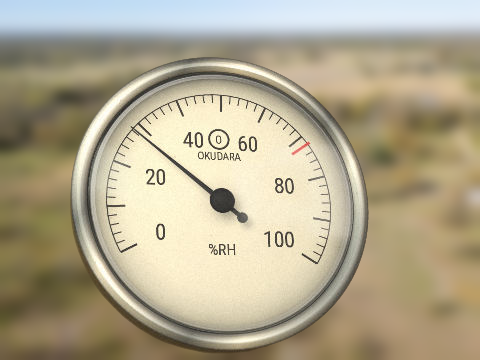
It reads 28
